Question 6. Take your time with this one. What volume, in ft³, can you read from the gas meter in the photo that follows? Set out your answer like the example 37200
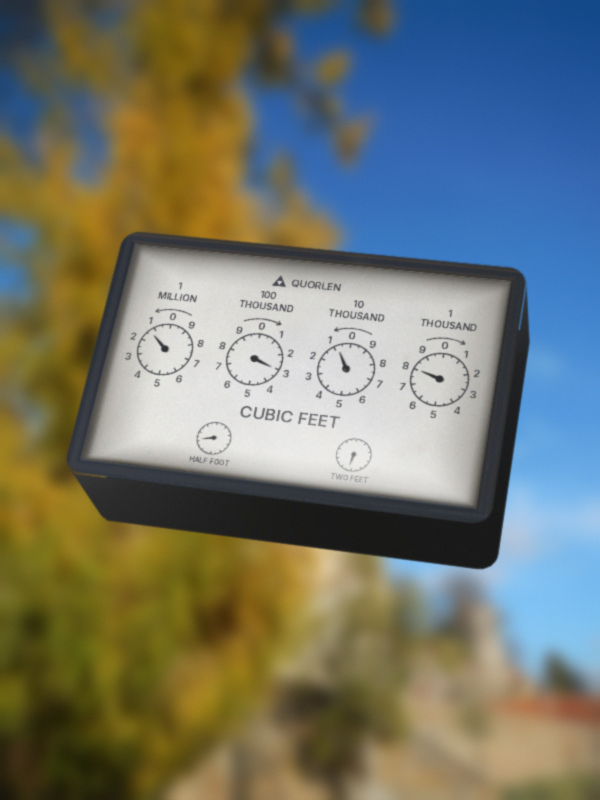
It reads 130800
